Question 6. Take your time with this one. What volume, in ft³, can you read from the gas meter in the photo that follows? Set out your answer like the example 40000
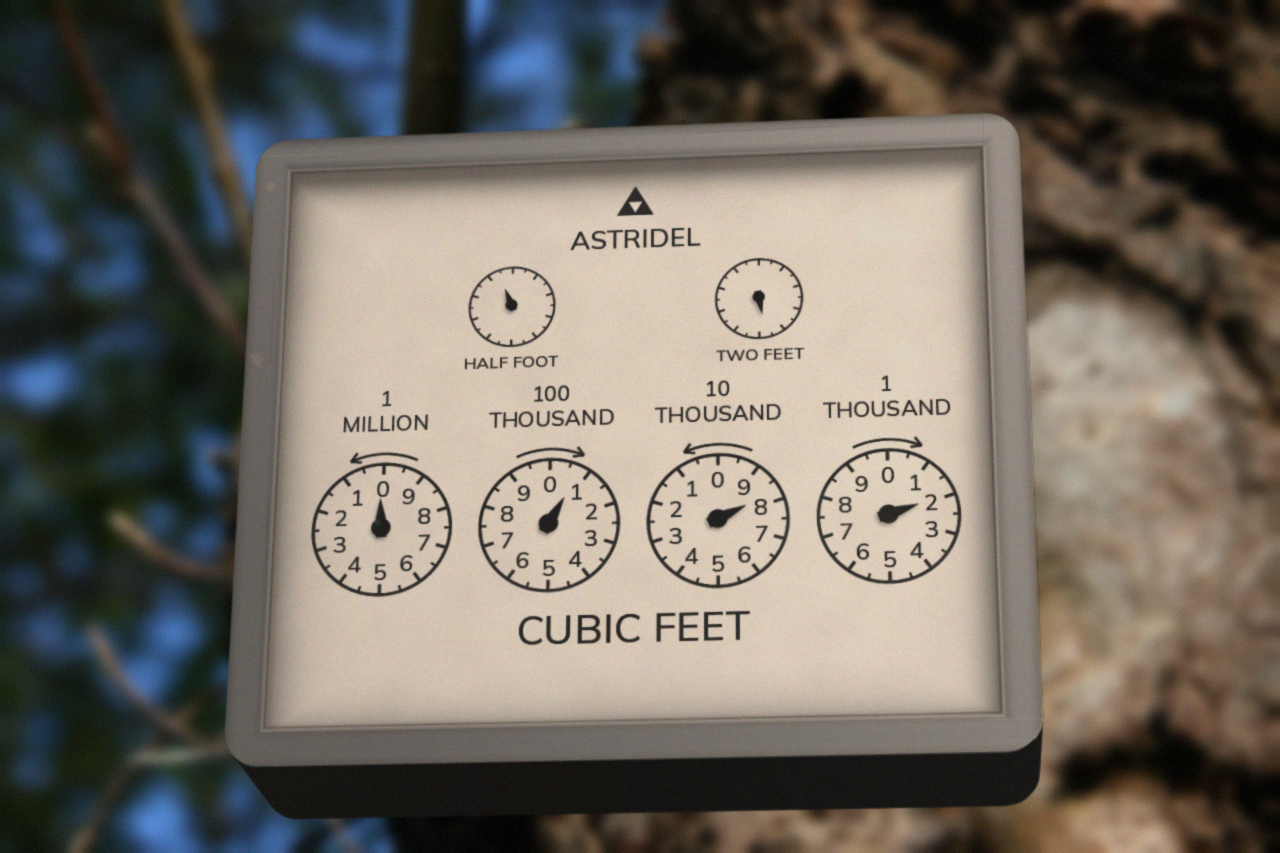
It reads 8200
